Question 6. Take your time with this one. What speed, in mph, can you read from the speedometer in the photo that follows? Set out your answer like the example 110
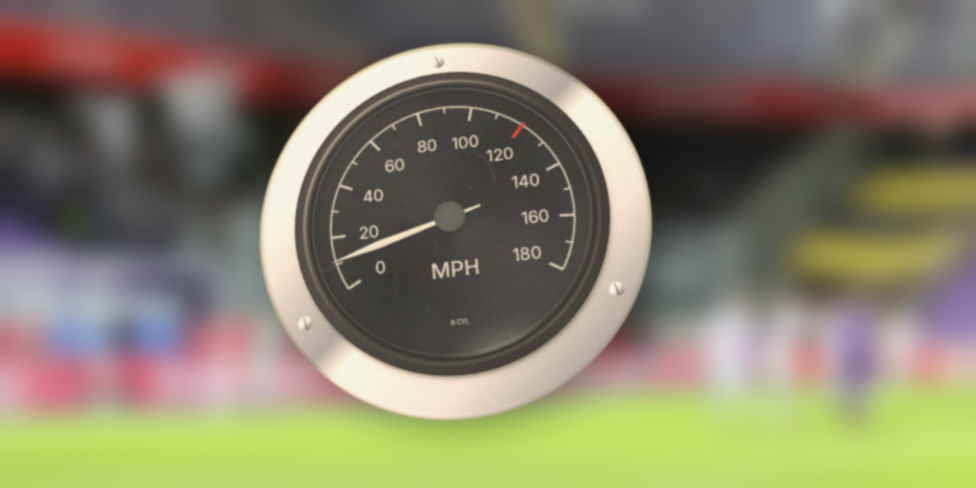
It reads 10
